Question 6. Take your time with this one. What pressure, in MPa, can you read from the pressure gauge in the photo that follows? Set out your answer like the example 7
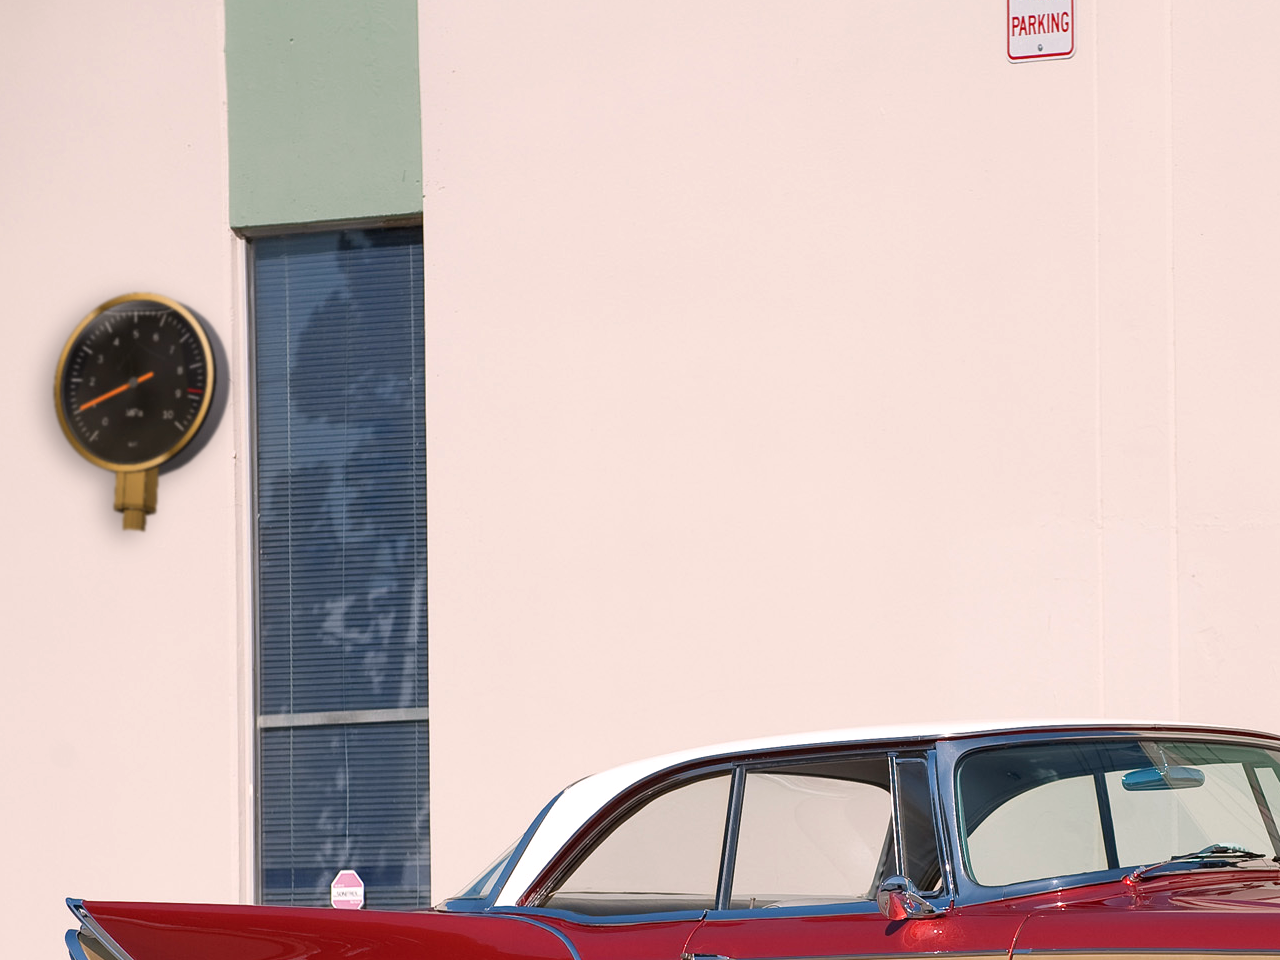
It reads 1
